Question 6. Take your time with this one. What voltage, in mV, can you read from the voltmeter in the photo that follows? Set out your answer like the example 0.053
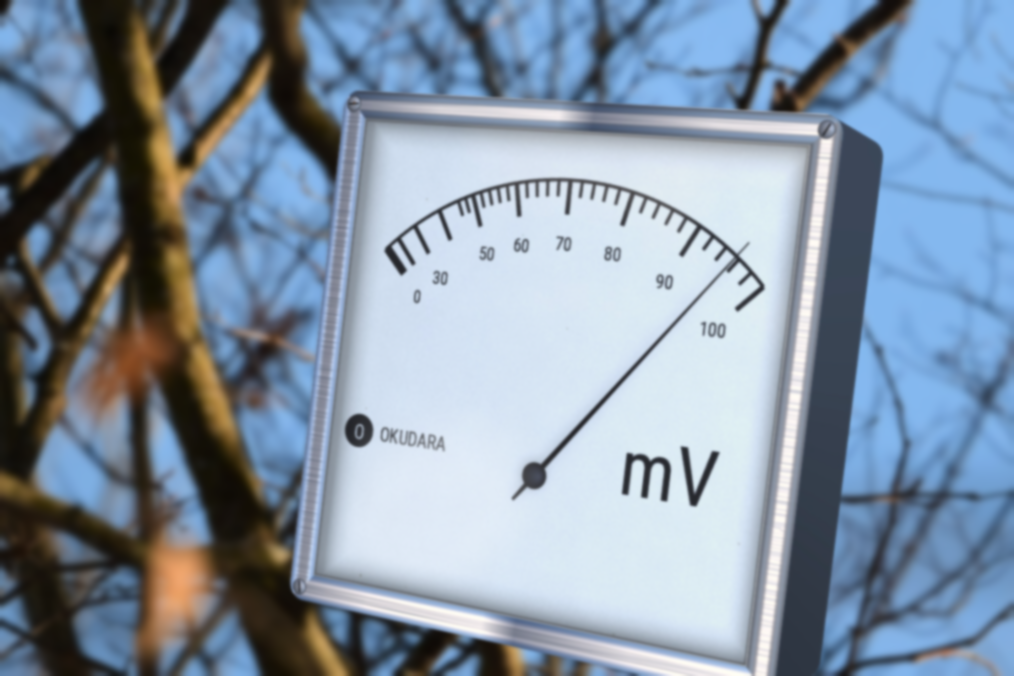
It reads 96
